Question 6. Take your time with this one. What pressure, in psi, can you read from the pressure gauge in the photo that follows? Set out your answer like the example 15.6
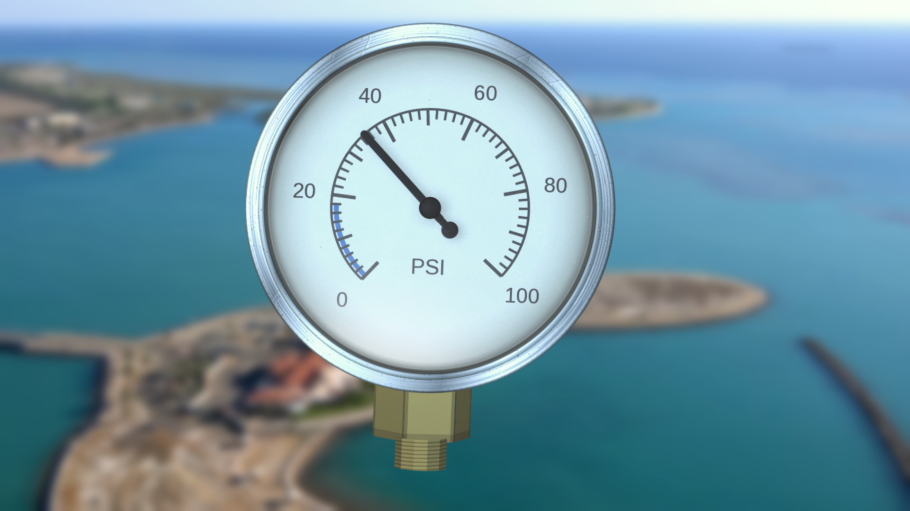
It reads 35
